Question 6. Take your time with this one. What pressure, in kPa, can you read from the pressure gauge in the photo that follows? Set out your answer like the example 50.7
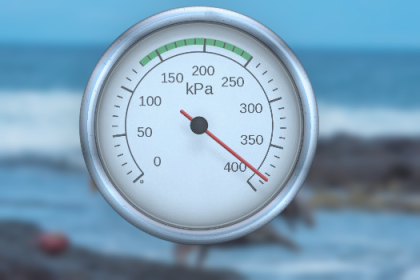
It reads 385
